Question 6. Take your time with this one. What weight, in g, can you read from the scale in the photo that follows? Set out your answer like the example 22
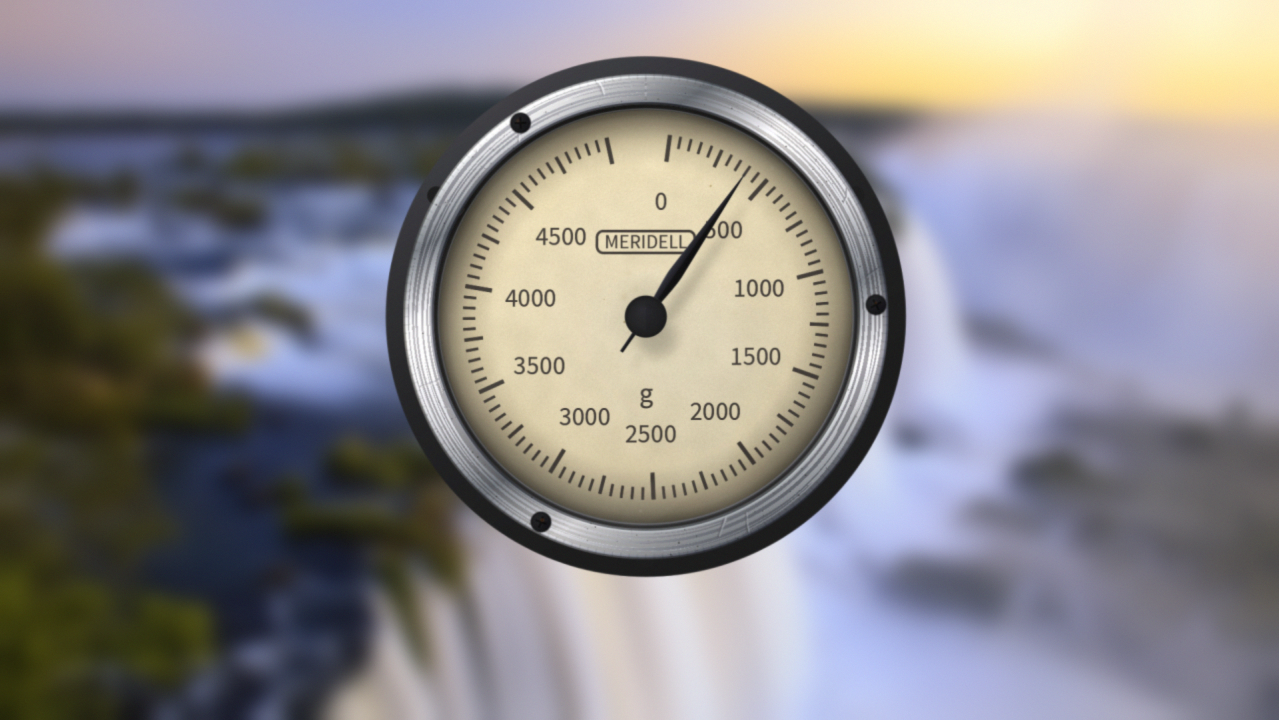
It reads 400
